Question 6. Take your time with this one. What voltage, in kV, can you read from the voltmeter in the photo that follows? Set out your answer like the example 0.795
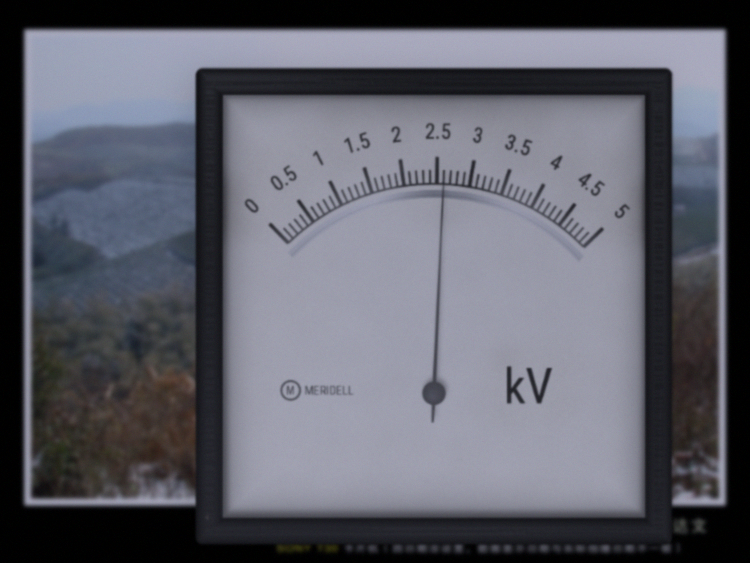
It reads 2.6
